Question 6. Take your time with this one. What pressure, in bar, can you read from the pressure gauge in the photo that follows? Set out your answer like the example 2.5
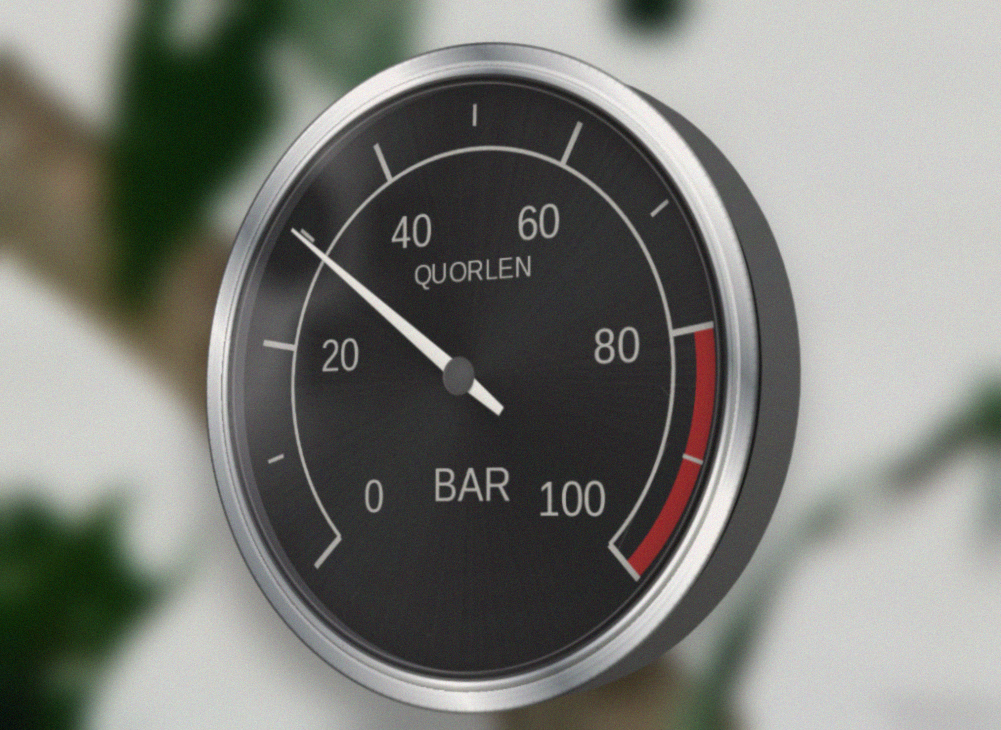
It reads 30
